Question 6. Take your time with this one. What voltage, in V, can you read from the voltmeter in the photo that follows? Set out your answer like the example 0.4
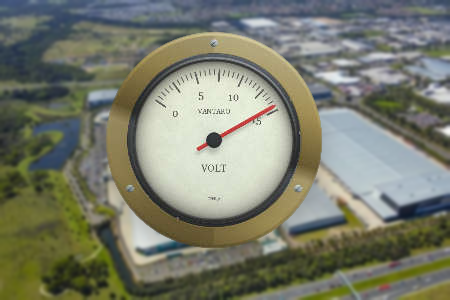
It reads 14.5
